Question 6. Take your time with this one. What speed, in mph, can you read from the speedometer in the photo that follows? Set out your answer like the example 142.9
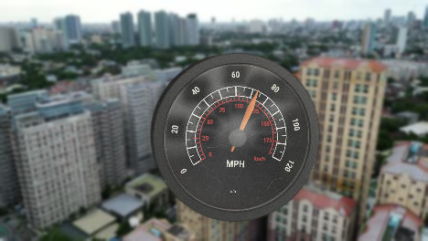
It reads 72.5
